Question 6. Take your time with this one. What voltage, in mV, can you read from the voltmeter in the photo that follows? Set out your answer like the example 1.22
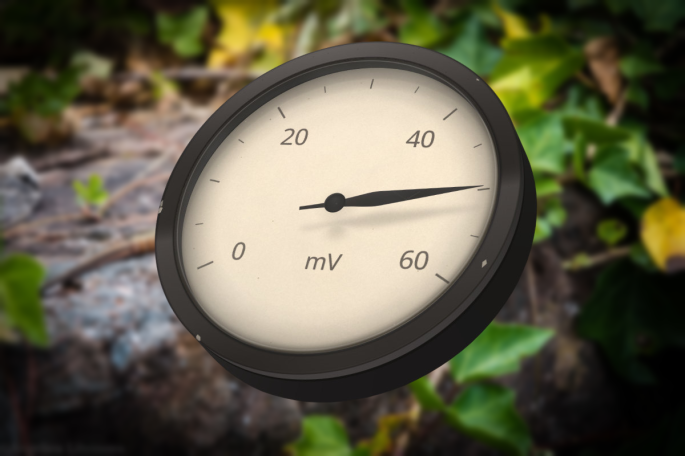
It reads 50
